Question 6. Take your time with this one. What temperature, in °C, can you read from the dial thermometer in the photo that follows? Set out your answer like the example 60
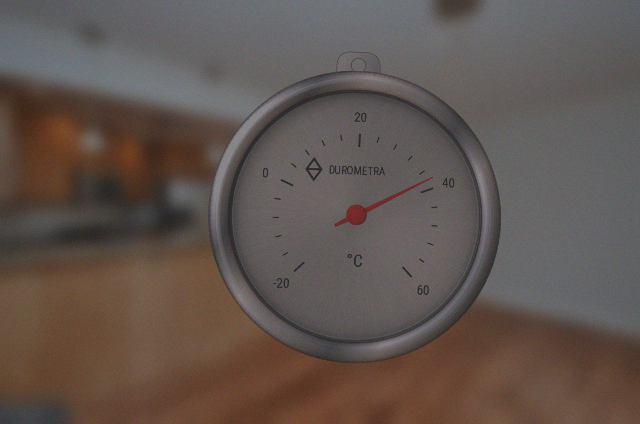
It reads 38
